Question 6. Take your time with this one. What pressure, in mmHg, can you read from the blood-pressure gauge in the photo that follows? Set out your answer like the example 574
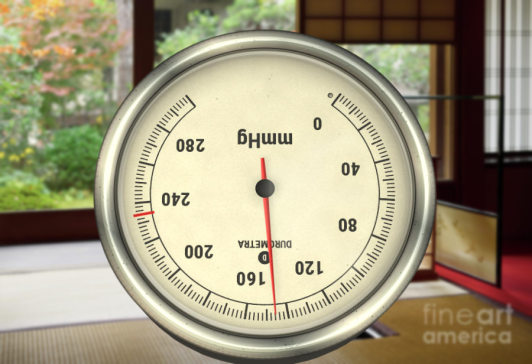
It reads 146
